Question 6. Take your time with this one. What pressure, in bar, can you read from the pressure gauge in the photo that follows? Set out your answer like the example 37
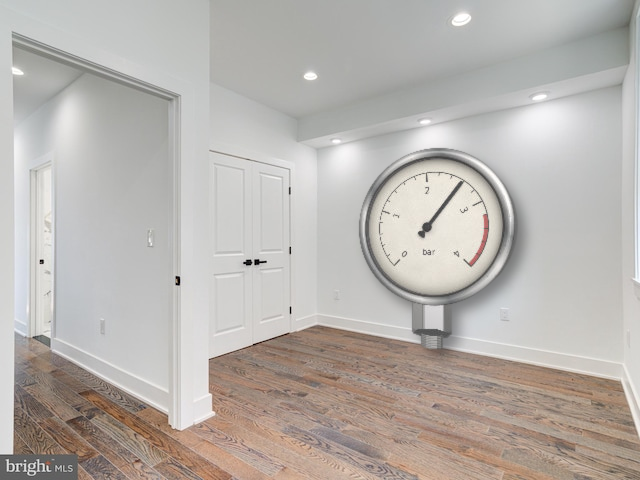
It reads 2.6
